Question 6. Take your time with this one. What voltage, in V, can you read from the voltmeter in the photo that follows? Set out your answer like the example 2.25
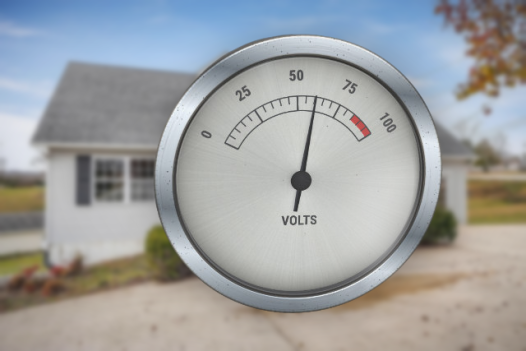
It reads 60
